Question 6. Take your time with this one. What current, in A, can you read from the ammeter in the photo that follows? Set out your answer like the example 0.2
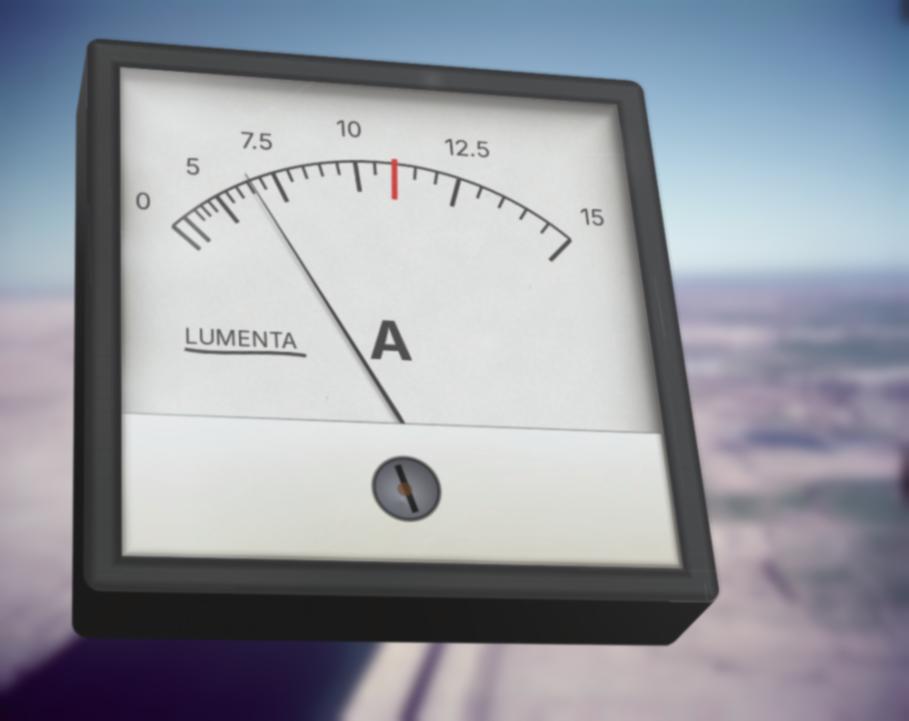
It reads 6.5
